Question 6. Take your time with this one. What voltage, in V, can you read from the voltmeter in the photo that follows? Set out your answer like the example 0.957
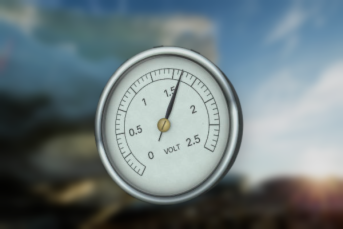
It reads 1.6
